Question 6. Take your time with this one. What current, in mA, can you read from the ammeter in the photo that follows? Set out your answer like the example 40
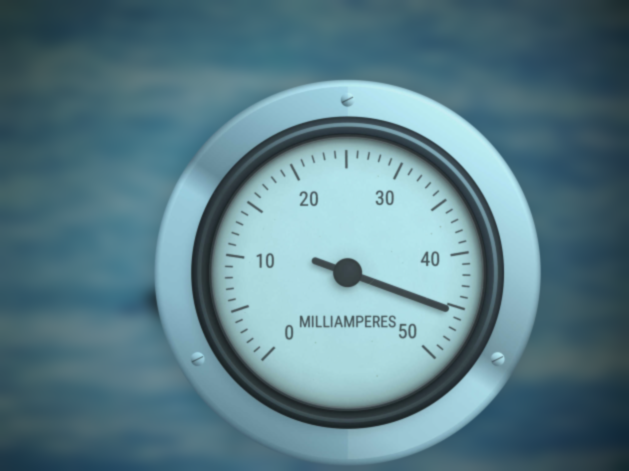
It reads 45.5
